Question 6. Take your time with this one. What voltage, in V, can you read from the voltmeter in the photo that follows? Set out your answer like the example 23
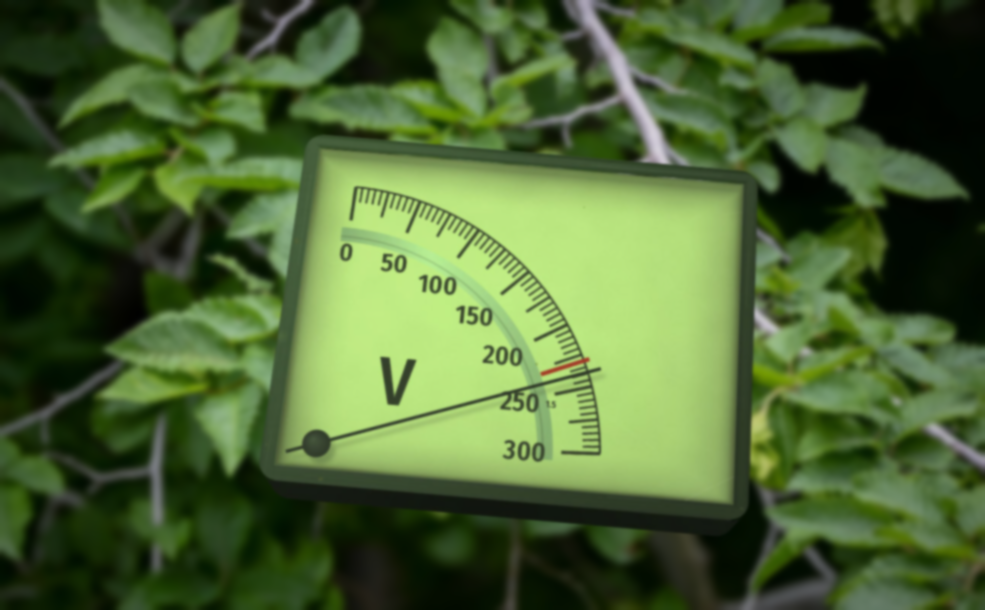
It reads 240
